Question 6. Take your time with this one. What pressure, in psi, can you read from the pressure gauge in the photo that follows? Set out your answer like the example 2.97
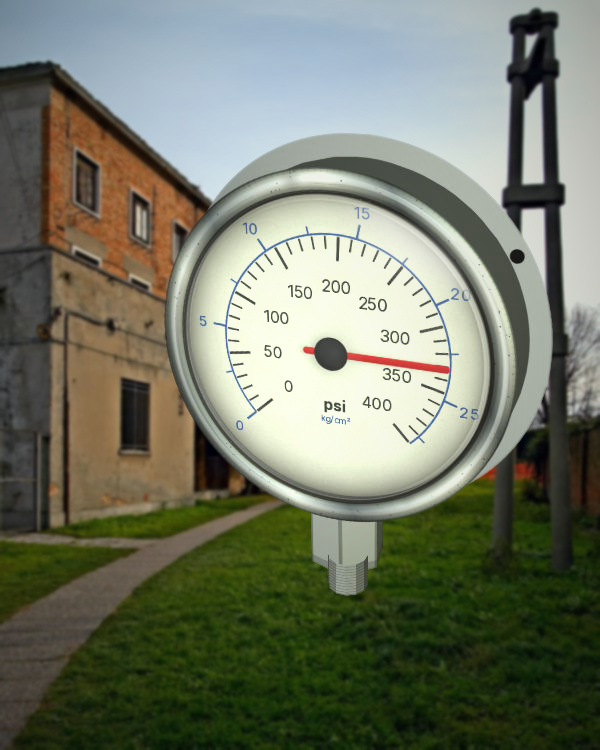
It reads 330
